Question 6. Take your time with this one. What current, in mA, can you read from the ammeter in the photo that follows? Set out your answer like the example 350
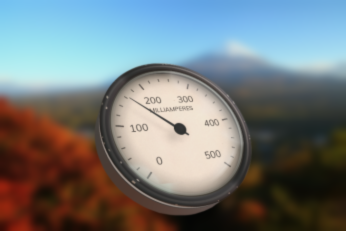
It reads 160
